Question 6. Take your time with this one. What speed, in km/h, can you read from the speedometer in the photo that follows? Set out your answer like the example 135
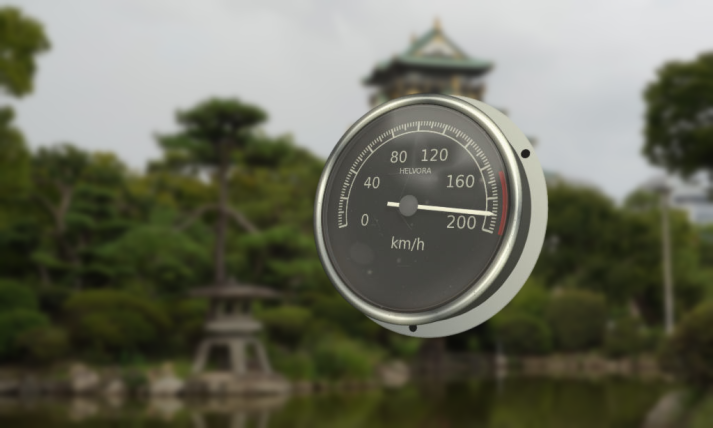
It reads 190
